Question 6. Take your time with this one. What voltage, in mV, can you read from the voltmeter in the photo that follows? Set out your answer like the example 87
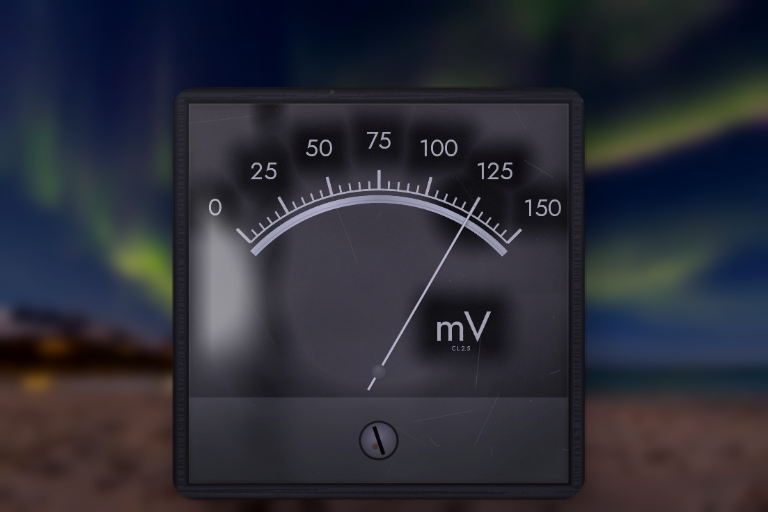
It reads 125
